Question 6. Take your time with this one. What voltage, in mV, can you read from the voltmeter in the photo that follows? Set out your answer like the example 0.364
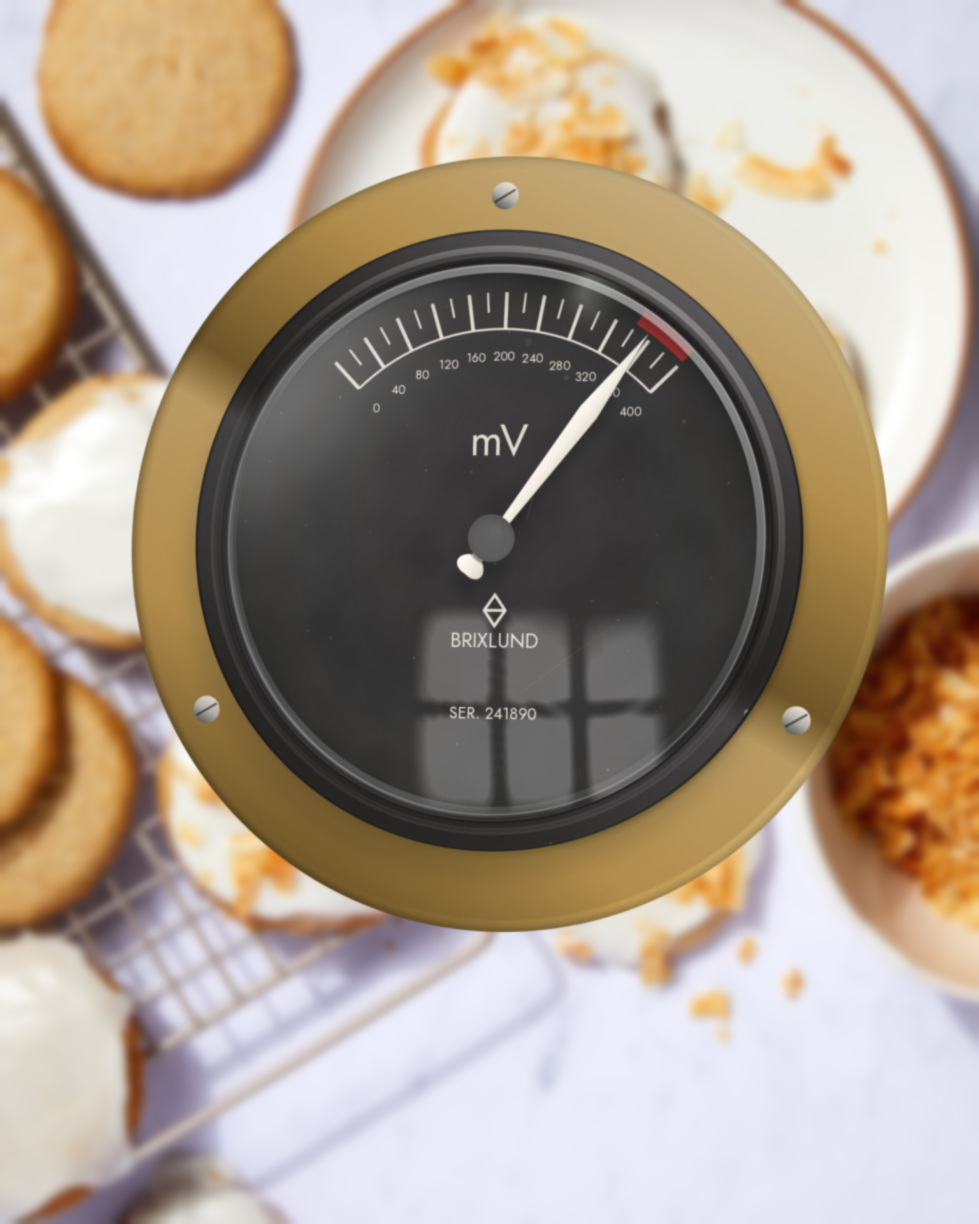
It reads 360
